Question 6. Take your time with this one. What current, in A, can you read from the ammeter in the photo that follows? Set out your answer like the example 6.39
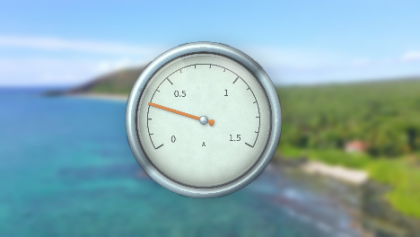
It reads 0.3
